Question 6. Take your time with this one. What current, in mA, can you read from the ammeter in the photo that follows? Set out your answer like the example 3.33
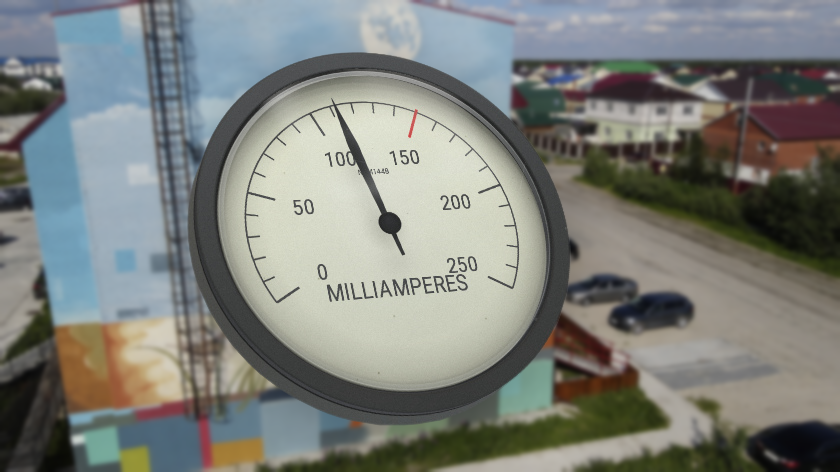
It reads 110
